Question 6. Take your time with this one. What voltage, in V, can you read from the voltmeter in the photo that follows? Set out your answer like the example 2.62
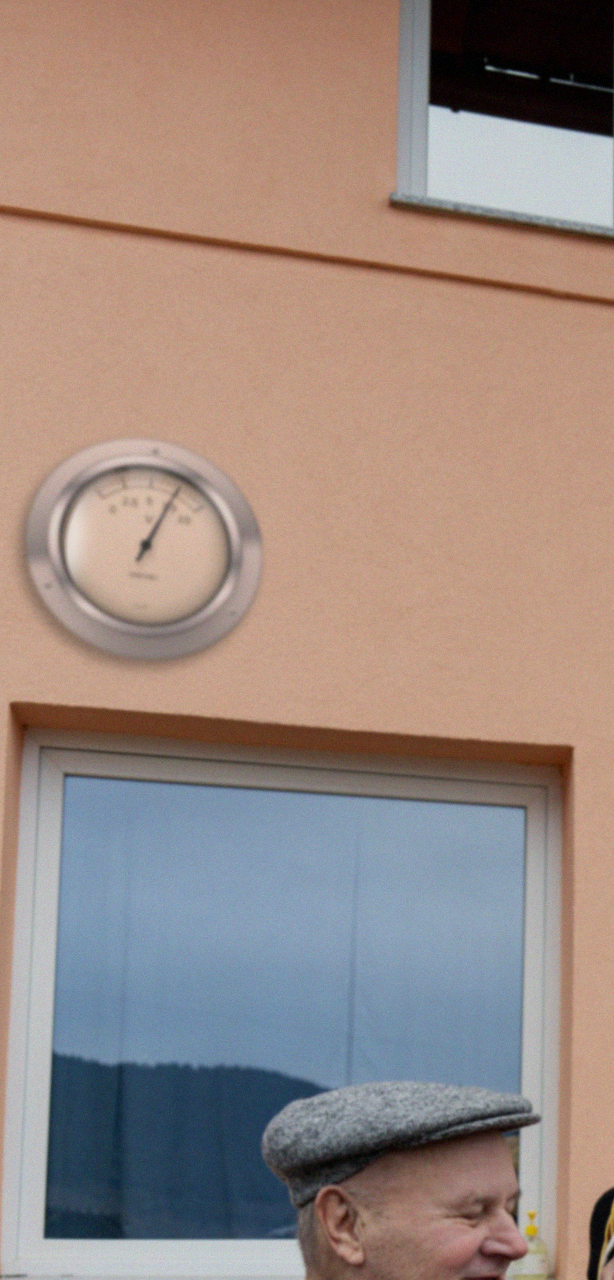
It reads 7.5
